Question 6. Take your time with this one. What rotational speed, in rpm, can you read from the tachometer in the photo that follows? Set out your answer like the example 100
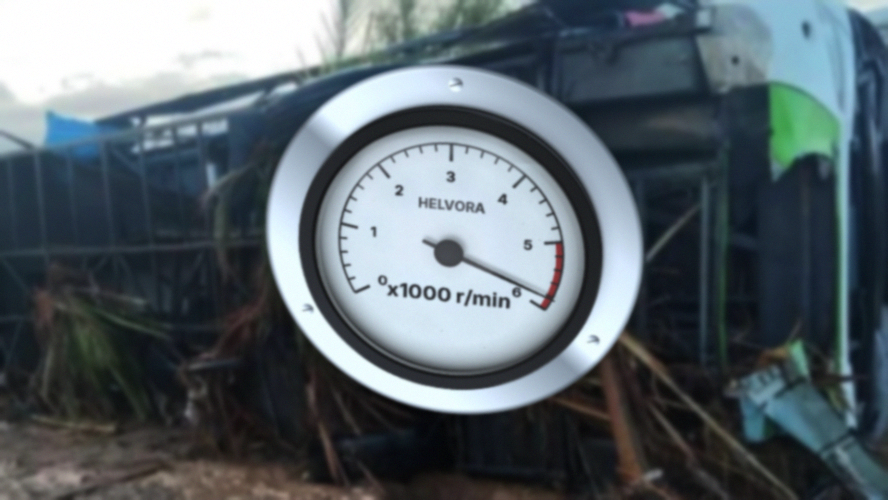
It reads 5800
